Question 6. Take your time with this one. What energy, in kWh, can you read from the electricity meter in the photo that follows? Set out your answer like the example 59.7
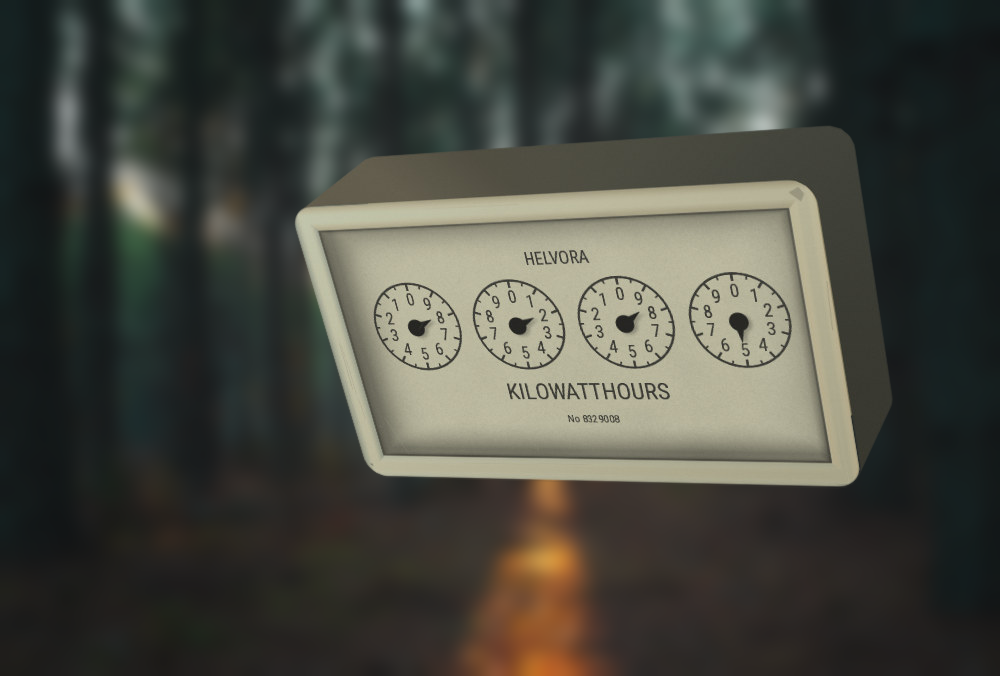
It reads 8185
